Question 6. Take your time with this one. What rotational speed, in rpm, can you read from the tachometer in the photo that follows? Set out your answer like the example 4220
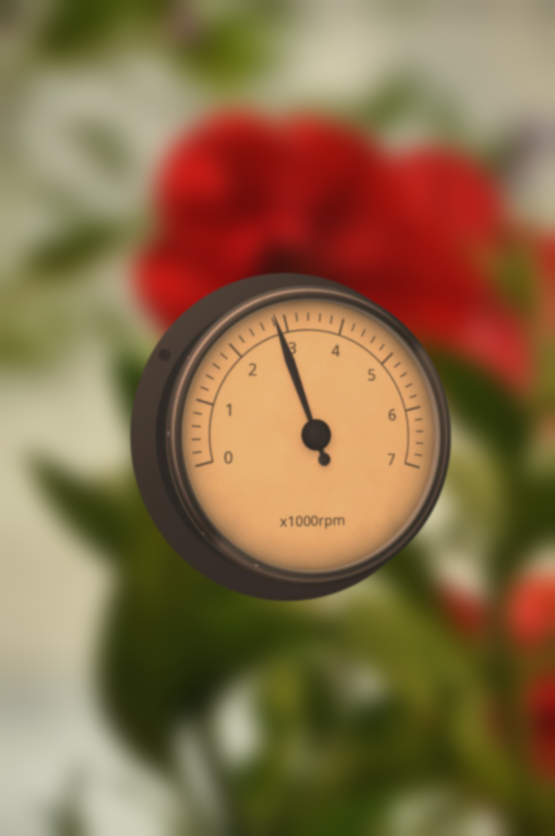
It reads 2800
